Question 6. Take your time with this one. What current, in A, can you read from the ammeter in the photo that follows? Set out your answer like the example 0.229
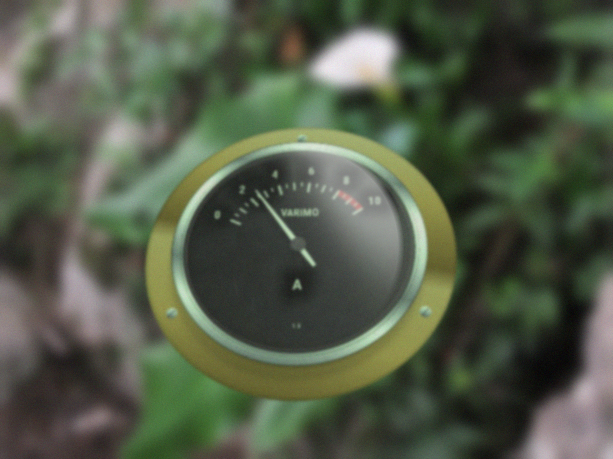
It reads 2.5
